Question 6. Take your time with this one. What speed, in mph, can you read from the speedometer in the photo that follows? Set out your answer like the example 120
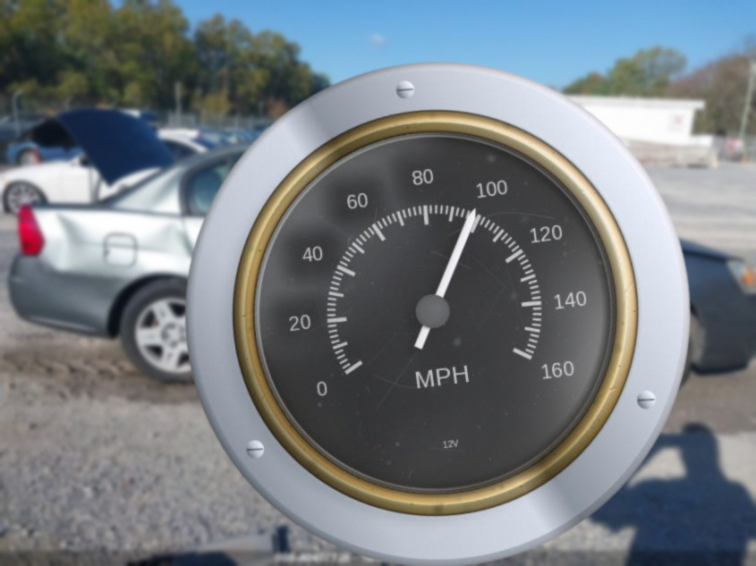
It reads 98
